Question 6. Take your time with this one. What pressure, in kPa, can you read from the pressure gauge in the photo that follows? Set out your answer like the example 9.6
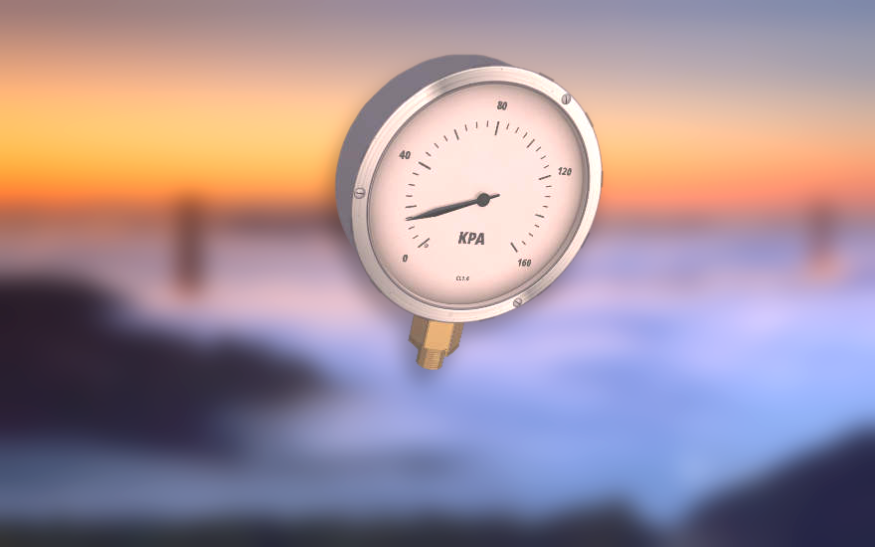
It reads 15
